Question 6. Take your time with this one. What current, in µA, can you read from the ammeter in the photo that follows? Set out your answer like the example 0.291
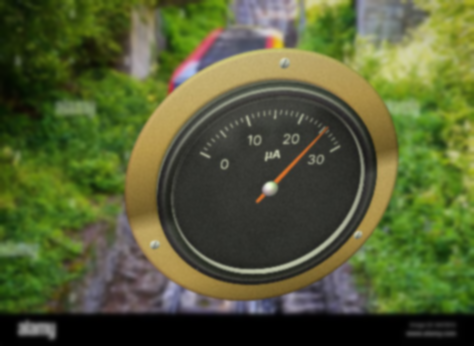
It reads 25
